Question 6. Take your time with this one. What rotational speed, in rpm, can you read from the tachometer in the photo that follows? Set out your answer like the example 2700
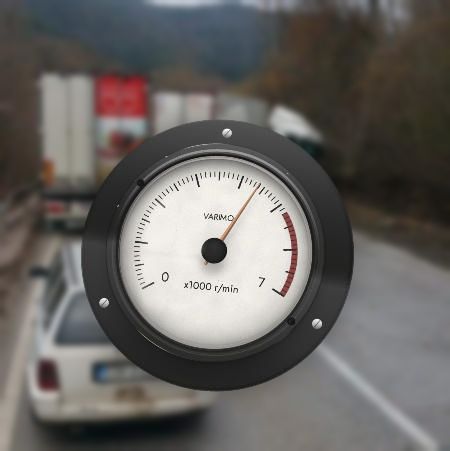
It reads 4400
